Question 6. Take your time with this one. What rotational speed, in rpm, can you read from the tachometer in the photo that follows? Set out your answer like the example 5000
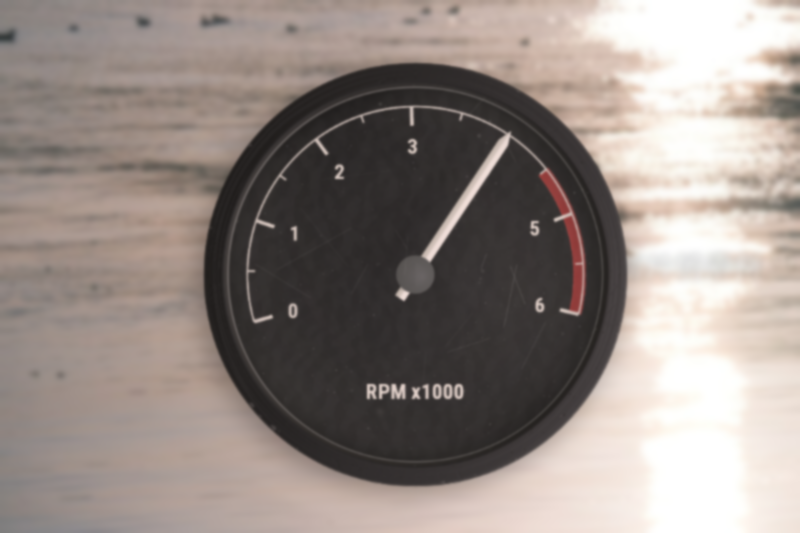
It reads 4000
